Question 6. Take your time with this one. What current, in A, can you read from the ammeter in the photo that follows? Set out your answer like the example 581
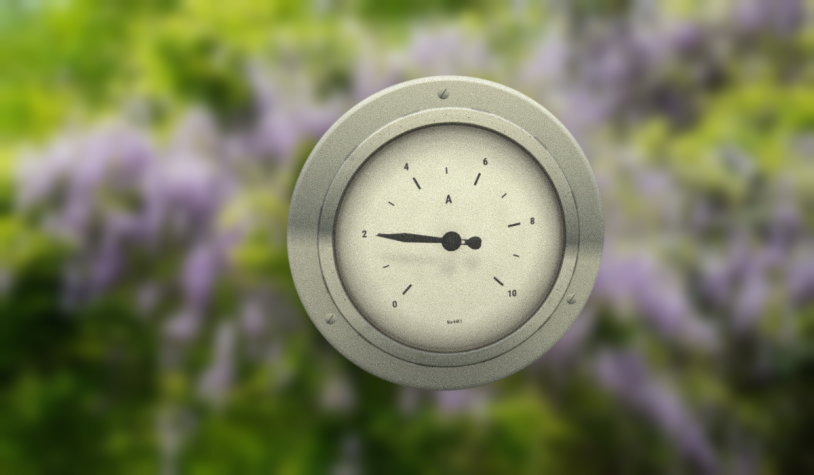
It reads 2
